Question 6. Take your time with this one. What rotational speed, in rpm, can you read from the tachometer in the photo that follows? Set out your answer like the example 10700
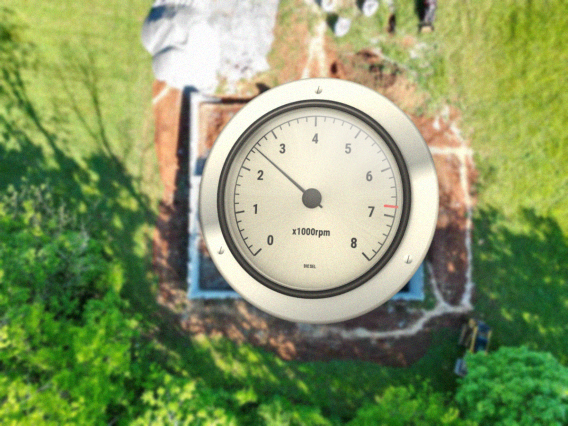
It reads 2500
